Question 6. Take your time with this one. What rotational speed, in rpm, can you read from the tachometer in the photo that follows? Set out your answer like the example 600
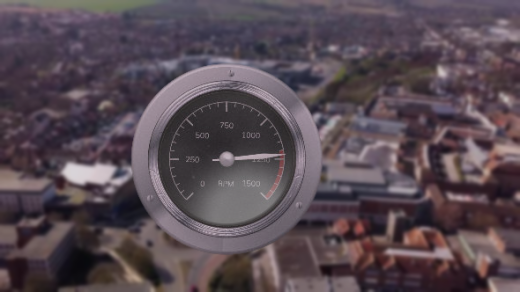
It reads 1225
